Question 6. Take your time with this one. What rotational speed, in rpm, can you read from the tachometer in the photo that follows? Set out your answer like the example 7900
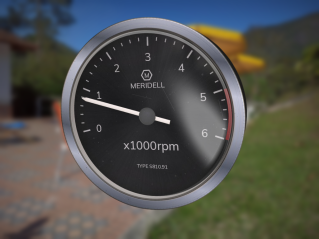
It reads 800
